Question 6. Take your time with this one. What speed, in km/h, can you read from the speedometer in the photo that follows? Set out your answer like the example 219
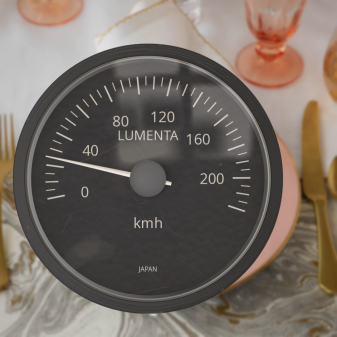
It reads 25
